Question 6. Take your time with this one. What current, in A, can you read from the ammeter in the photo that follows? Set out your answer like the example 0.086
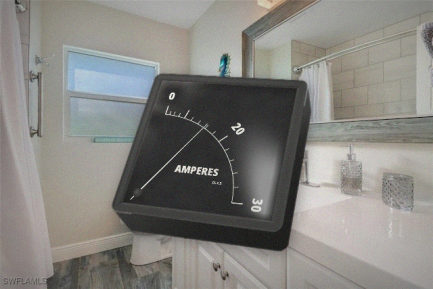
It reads 16
